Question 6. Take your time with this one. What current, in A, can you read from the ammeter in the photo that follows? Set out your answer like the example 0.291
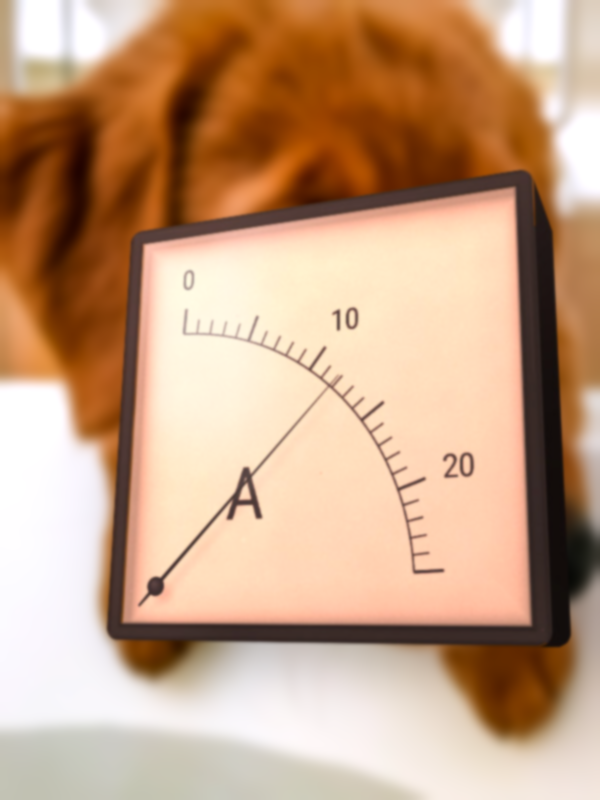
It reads 12
